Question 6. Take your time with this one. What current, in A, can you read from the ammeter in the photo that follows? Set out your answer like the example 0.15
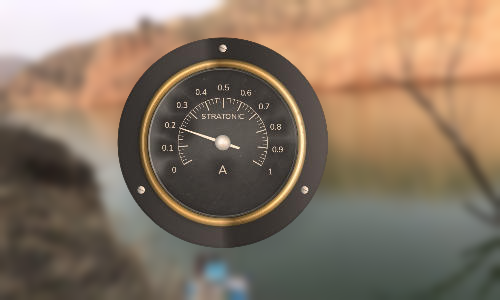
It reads 0.2
